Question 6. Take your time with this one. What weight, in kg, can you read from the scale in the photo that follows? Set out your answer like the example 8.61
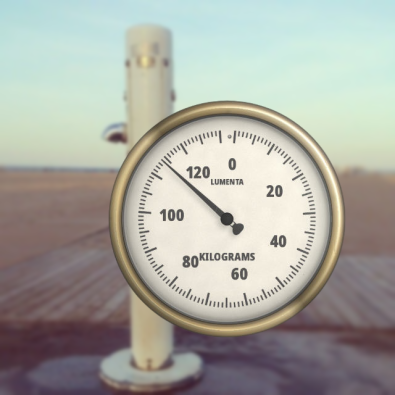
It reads 114
